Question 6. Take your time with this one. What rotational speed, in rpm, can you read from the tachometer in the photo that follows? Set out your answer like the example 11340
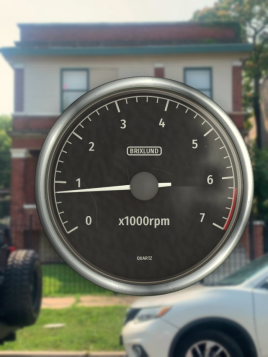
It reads 800
